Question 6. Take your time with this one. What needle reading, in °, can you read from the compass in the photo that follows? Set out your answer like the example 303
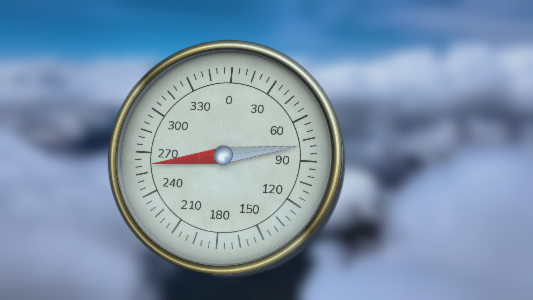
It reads 260
